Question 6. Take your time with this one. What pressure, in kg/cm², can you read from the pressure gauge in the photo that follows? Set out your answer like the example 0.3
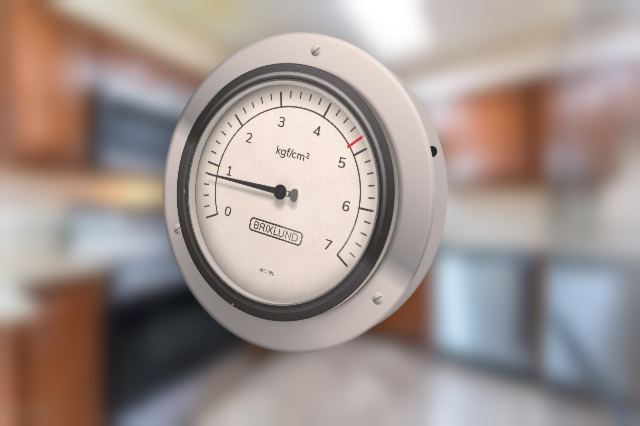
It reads 0.8
